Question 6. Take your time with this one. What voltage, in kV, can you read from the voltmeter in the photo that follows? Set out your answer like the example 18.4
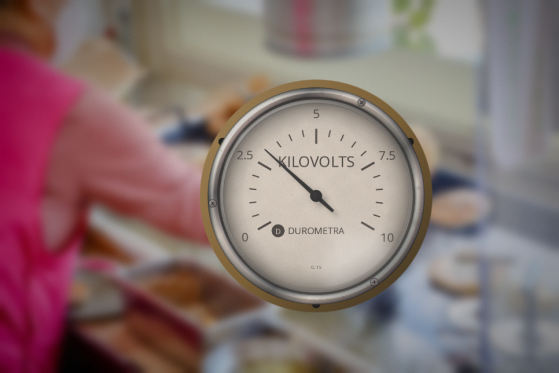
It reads 3
